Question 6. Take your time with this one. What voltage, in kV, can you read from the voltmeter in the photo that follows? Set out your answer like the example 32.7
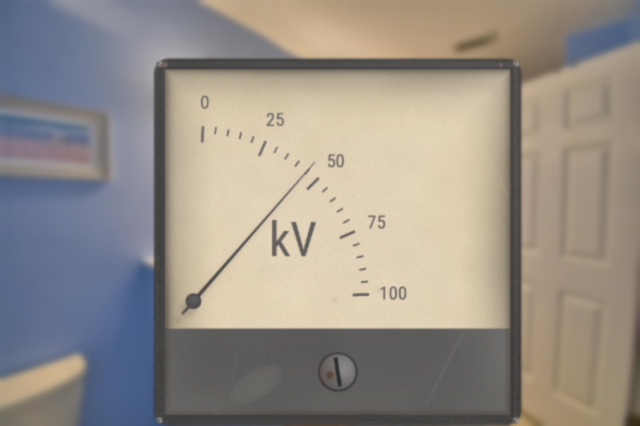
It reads 45
